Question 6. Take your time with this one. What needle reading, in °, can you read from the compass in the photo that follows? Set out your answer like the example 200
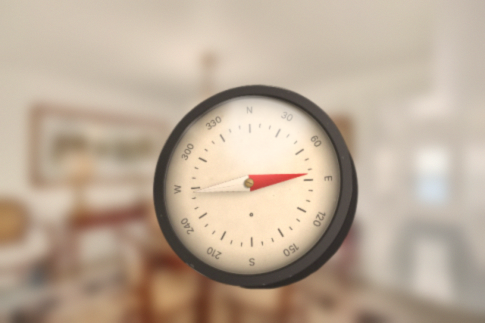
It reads 85
